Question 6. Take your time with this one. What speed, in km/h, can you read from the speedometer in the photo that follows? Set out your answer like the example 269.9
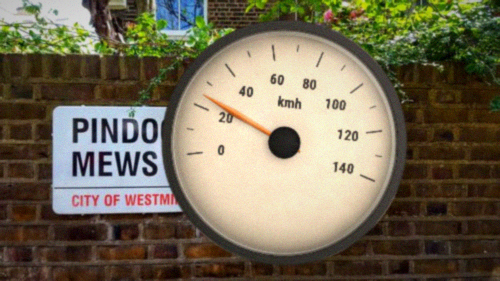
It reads 25
